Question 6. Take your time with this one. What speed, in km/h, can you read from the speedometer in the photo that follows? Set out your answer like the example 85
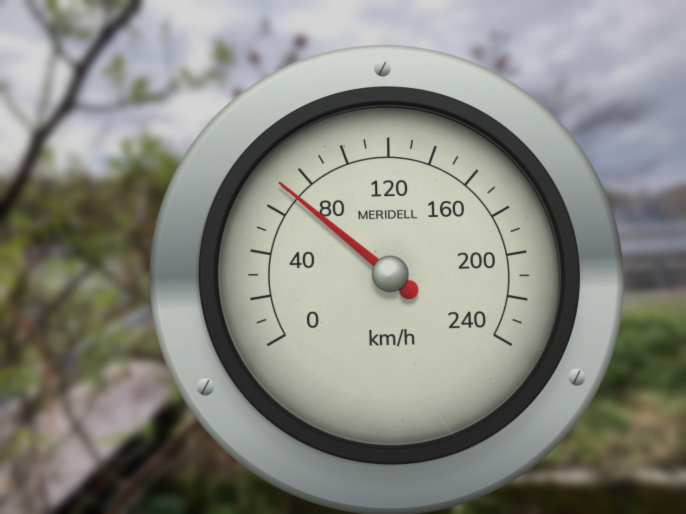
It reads 70
